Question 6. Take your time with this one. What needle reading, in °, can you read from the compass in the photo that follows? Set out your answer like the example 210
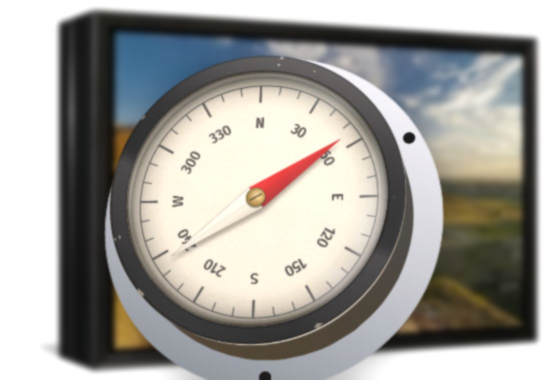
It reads 55
